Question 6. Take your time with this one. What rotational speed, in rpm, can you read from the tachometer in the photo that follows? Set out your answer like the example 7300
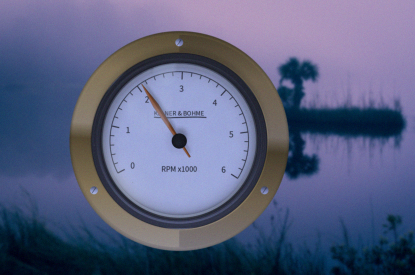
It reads 2100
